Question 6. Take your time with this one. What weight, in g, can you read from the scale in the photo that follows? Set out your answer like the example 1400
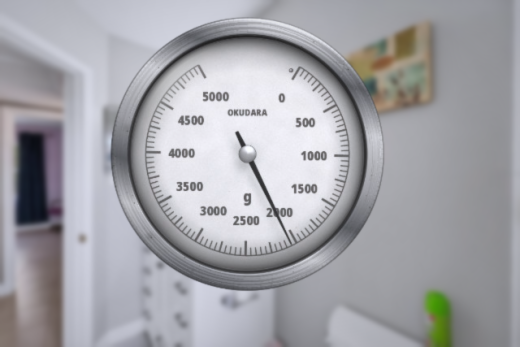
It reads 2050
